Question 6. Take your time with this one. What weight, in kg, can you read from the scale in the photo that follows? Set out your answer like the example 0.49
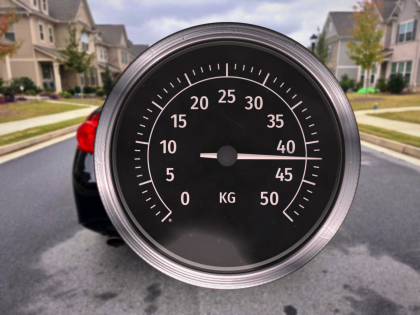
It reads 42
